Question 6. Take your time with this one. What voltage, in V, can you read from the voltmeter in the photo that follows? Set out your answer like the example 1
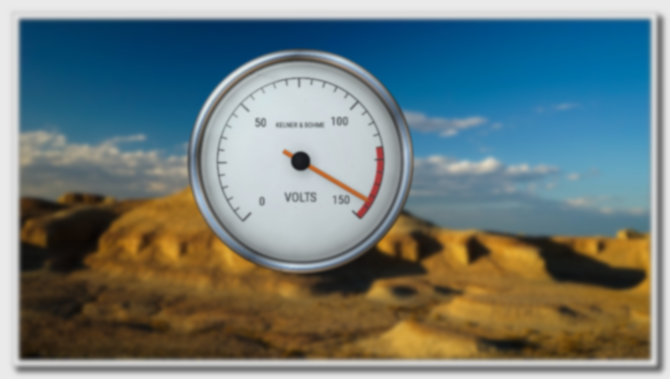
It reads 142.5
